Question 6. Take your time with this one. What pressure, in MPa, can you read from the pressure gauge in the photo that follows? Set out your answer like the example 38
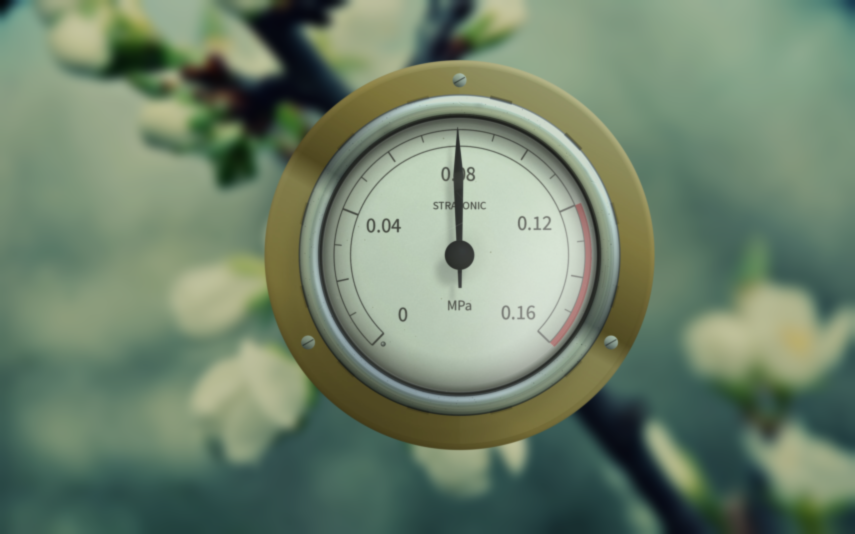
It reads 0.08
